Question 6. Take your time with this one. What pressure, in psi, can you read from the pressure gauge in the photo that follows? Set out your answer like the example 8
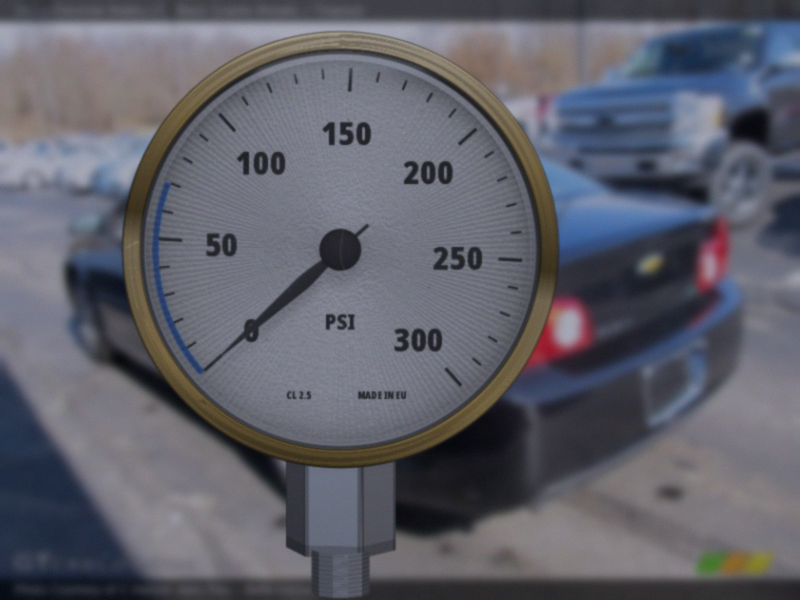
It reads 0
